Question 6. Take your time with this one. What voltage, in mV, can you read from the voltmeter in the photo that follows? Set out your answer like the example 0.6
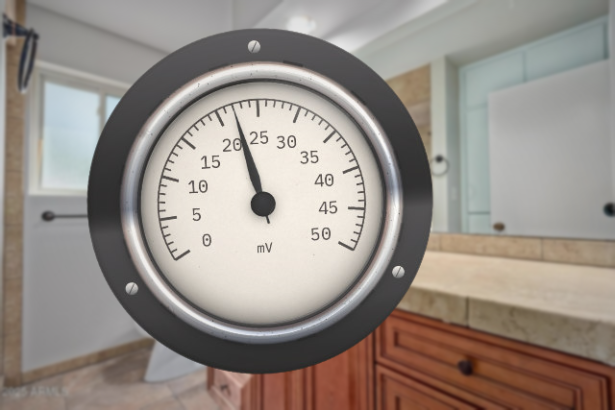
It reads 22
